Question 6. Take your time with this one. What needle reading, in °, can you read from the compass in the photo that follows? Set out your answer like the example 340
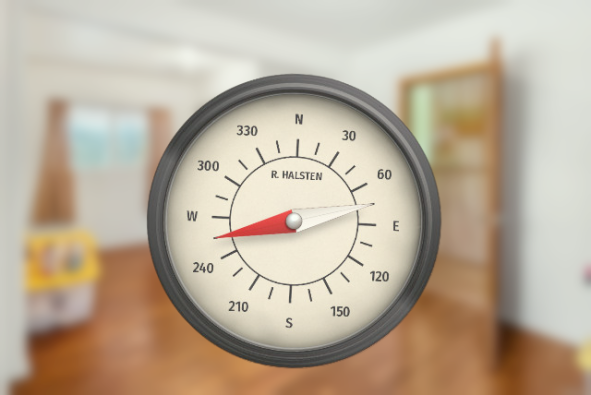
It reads 255
